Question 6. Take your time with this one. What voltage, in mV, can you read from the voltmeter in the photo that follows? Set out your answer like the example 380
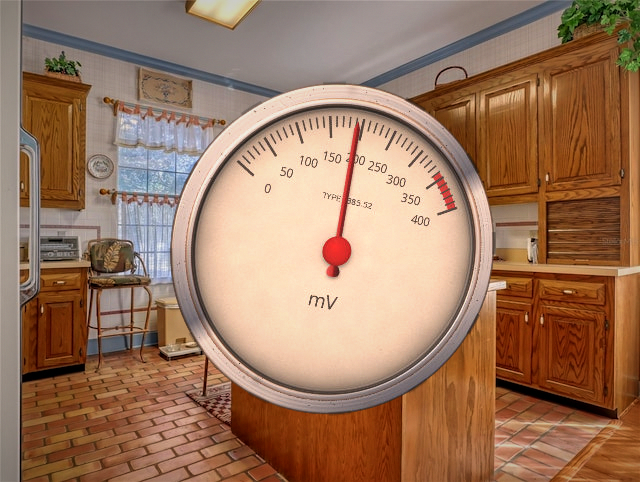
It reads 190
